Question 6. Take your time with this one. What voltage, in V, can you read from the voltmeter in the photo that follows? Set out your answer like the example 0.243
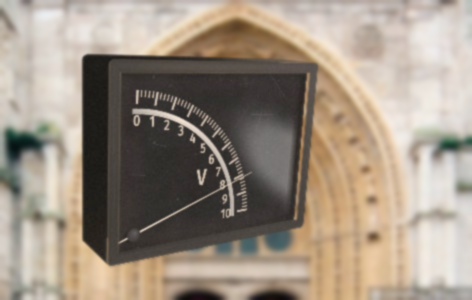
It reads 8
